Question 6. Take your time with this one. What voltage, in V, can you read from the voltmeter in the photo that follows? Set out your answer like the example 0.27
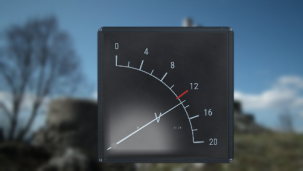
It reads 13
